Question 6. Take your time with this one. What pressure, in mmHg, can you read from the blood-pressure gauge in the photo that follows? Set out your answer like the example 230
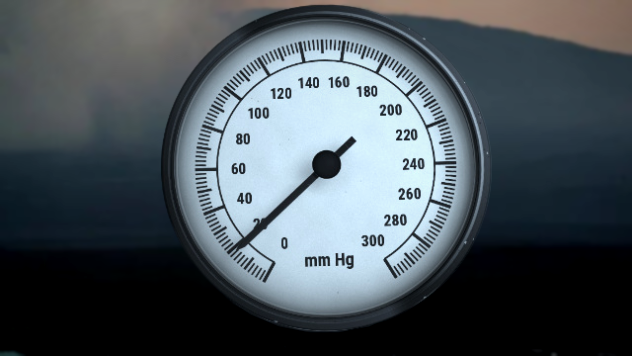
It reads 18
